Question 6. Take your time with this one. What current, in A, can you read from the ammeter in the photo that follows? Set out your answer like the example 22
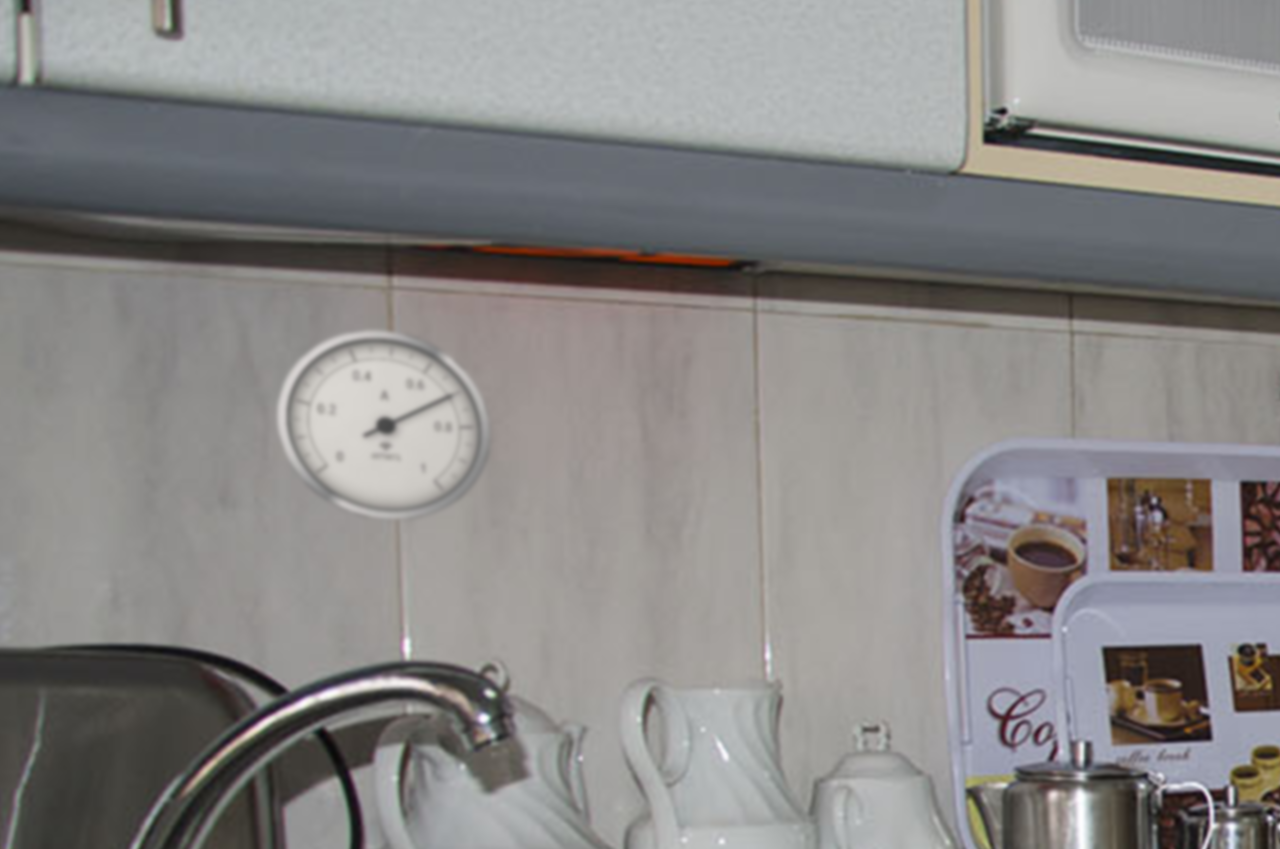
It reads 0.7
